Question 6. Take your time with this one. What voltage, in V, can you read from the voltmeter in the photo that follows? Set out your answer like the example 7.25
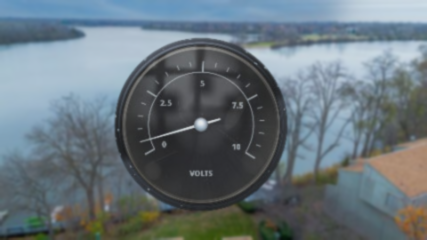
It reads 0.5
